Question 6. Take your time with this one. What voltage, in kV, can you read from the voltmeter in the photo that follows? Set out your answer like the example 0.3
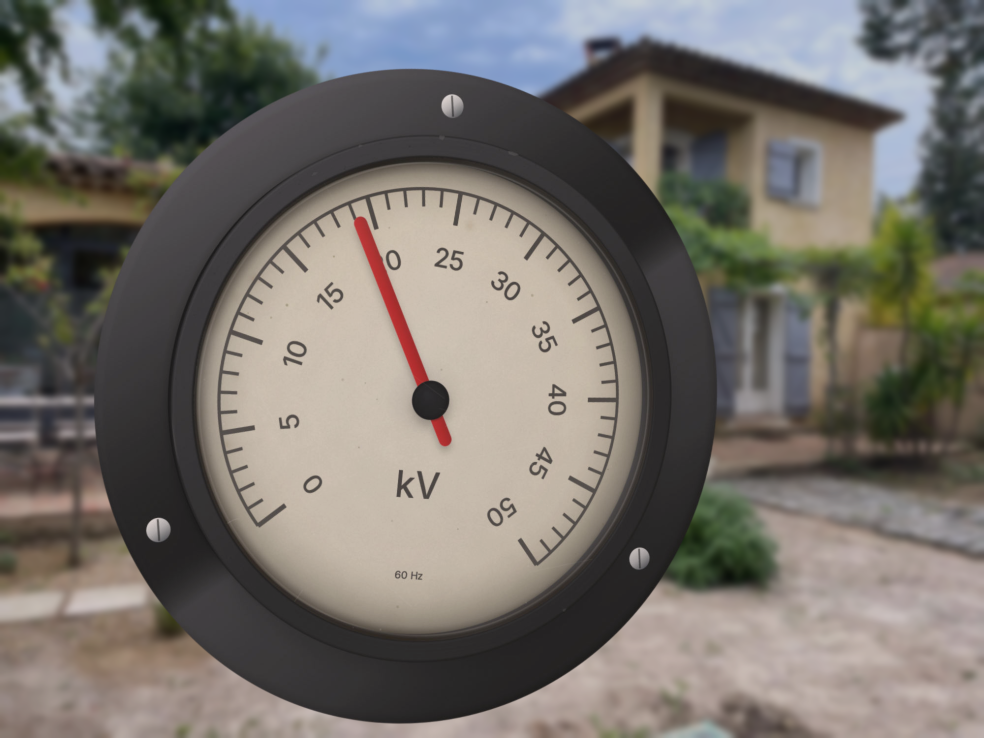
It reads 19
